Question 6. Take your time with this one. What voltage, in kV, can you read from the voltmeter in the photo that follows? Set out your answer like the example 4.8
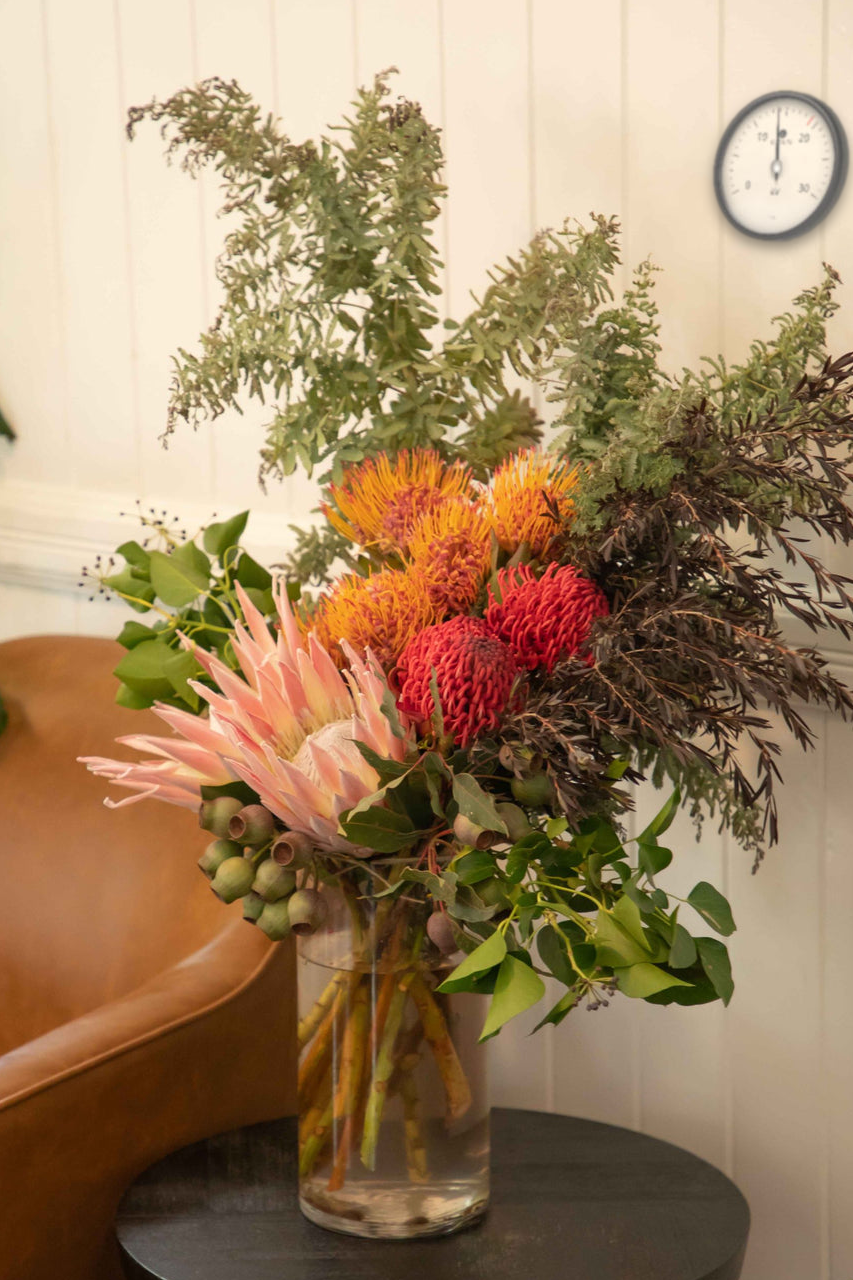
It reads 14
